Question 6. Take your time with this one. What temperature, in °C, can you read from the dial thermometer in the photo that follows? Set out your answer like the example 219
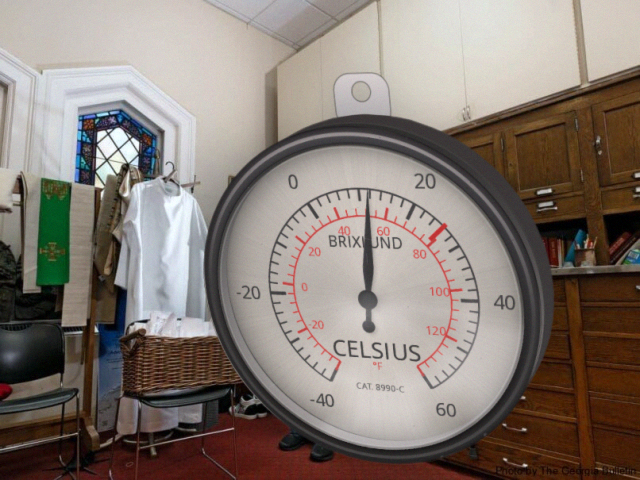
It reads 12
